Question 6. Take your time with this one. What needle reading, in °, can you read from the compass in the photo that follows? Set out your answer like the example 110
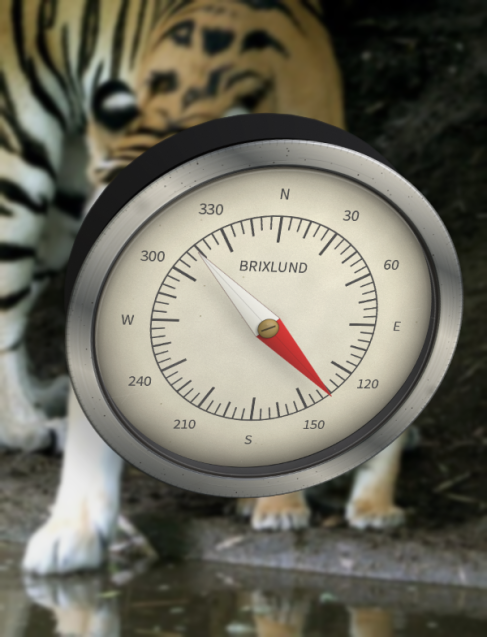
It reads 135
